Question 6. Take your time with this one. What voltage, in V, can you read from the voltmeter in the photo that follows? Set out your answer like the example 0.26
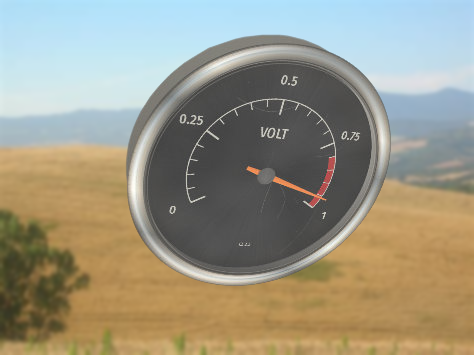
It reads 0.95
